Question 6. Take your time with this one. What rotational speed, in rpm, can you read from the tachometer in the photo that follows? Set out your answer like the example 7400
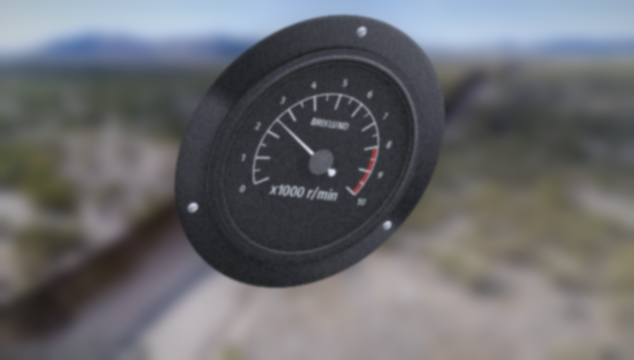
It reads 2500
